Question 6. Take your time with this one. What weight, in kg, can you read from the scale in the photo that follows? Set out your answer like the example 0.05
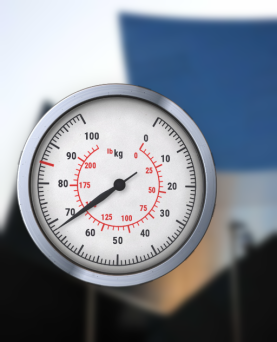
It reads 68
